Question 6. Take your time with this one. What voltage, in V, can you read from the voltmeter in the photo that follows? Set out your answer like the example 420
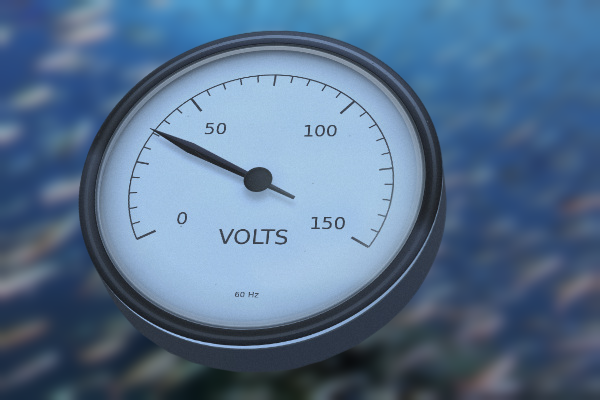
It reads 35
